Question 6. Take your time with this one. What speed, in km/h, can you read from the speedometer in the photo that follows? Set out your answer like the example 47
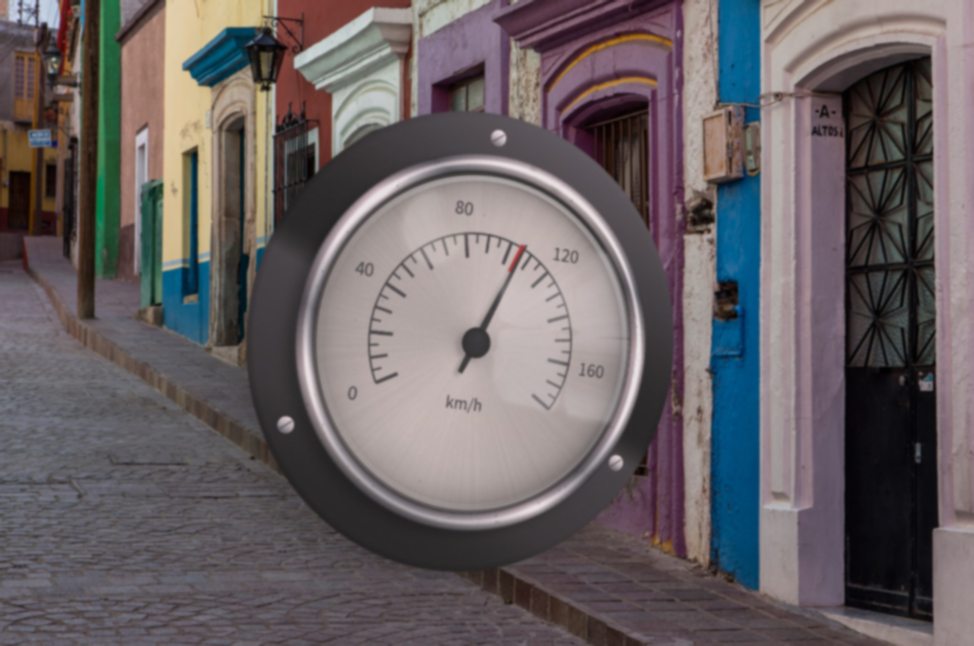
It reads 105
